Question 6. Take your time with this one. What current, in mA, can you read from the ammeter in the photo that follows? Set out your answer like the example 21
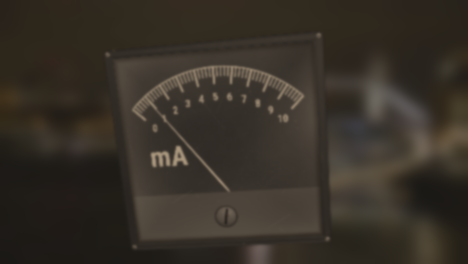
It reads 1
